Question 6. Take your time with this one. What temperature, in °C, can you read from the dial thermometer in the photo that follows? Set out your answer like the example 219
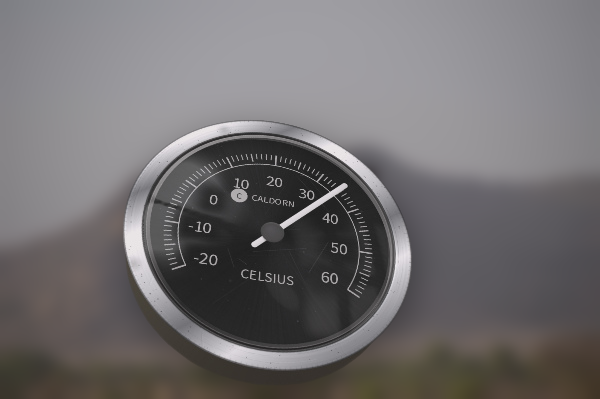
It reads 35
